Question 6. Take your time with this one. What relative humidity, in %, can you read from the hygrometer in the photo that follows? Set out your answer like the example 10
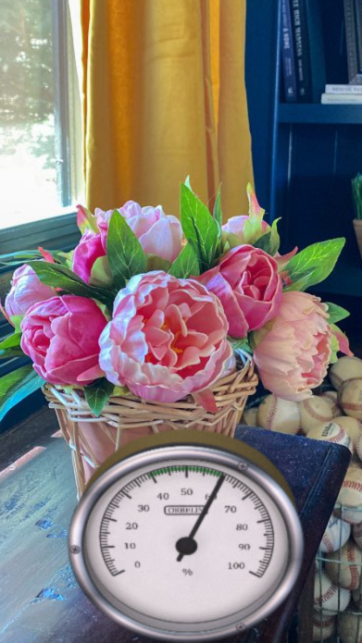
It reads 60
